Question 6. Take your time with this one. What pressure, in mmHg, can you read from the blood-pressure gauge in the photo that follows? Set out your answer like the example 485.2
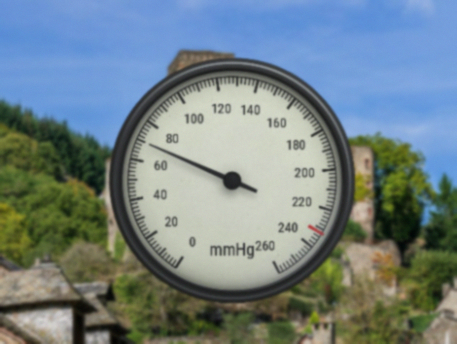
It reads 70
